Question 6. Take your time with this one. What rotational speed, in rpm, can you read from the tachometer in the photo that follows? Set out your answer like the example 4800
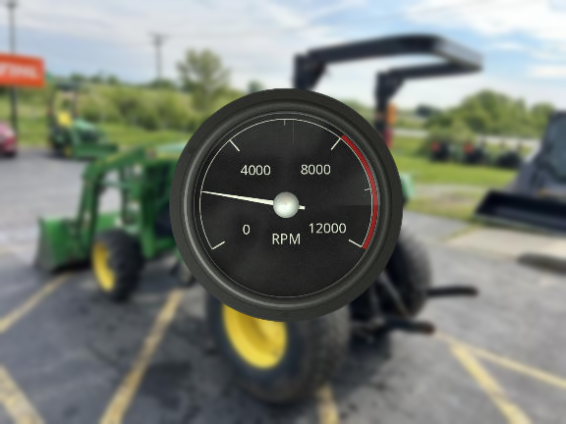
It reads 2000
